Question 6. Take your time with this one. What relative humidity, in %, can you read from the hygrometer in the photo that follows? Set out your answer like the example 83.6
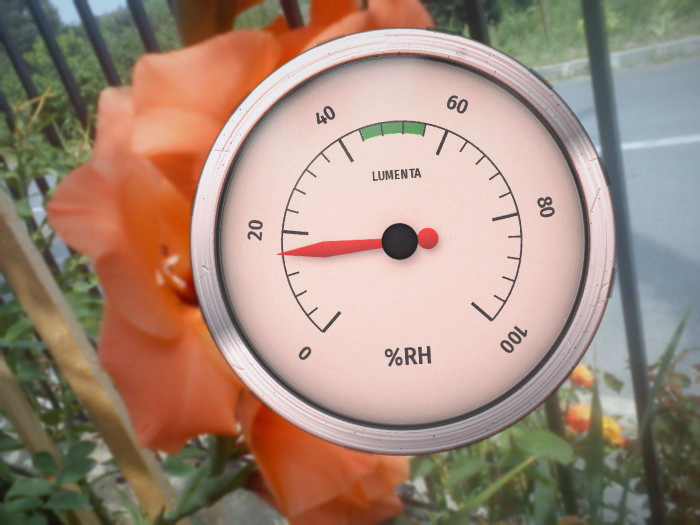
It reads 16
